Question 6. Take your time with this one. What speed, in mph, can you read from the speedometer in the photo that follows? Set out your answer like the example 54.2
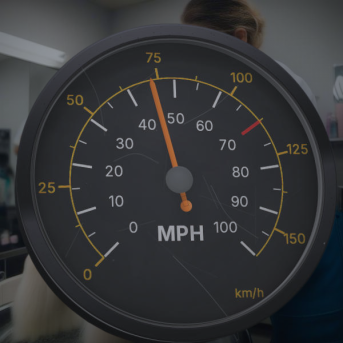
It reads 45
